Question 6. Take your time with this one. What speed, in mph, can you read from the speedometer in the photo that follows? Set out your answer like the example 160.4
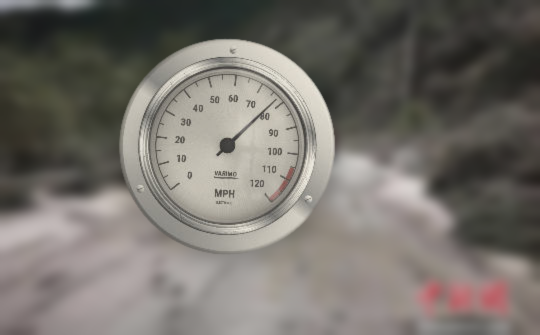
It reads 77.5
